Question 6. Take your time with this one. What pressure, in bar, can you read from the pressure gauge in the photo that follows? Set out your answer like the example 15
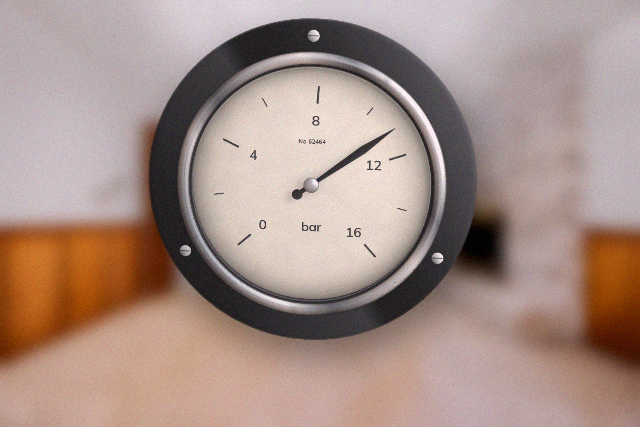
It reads 11
